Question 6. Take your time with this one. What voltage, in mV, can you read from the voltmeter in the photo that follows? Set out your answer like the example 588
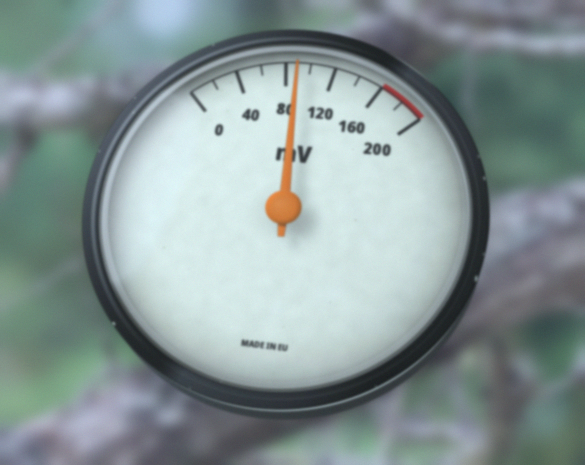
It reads 90
